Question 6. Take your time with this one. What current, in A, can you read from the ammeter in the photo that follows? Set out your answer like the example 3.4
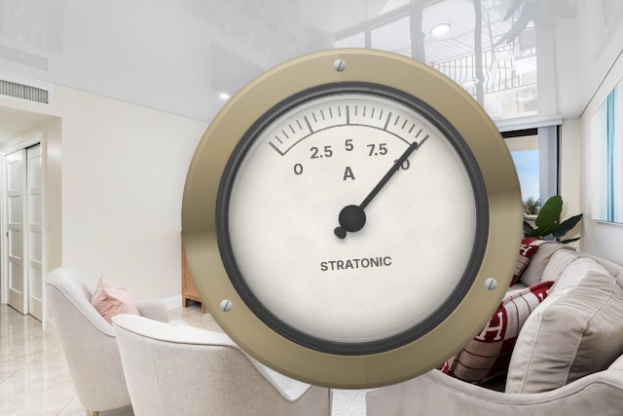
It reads 9.75
